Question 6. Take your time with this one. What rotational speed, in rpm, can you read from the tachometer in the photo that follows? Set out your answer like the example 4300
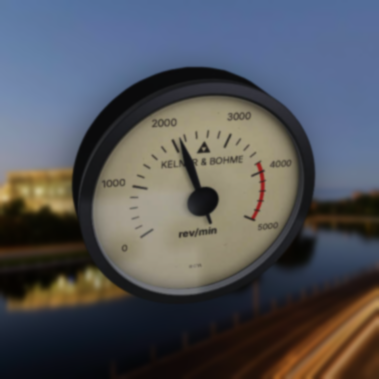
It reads 2100
